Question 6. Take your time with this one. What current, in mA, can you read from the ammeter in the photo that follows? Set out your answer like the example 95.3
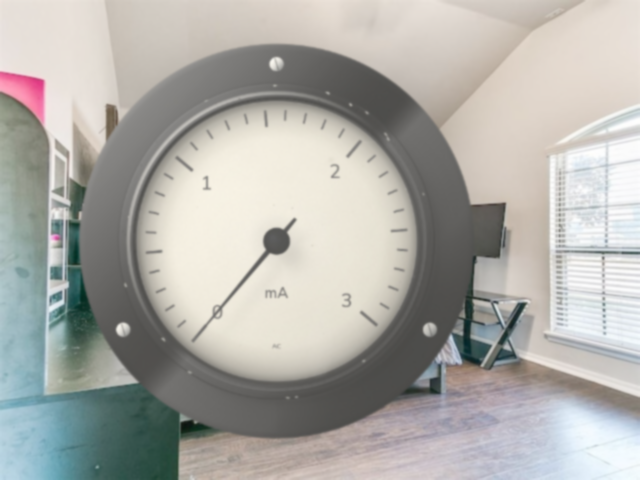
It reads 0
